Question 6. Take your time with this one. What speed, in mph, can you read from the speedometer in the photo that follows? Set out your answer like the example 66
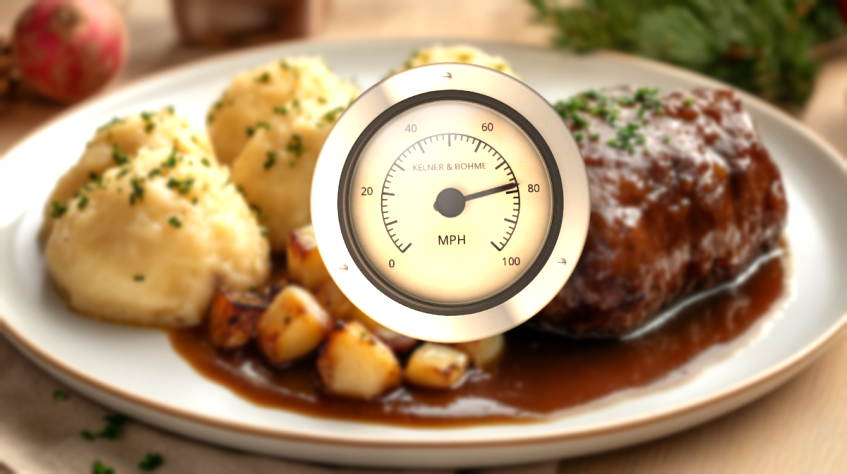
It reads 78
